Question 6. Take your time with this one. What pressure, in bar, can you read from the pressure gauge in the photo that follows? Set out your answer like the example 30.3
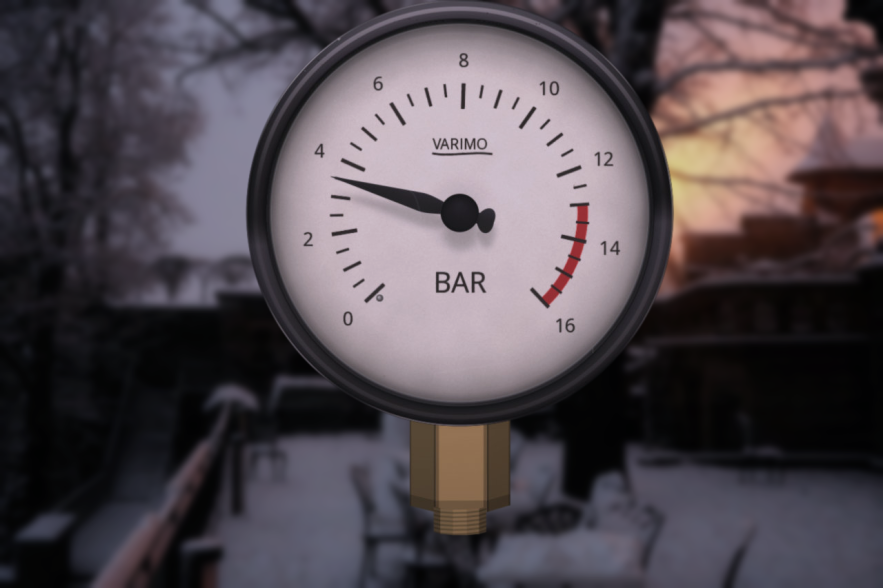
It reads 3.5
